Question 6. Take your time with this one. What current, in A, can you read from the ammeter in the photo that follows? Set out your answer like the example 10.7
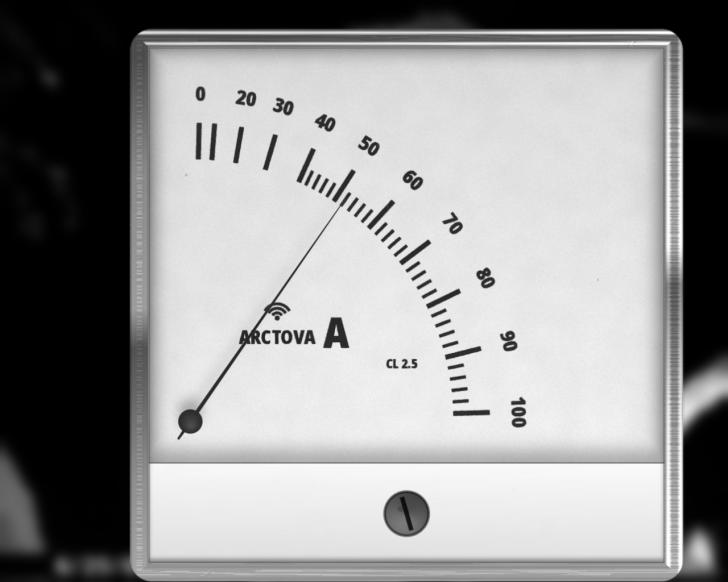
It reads 52
